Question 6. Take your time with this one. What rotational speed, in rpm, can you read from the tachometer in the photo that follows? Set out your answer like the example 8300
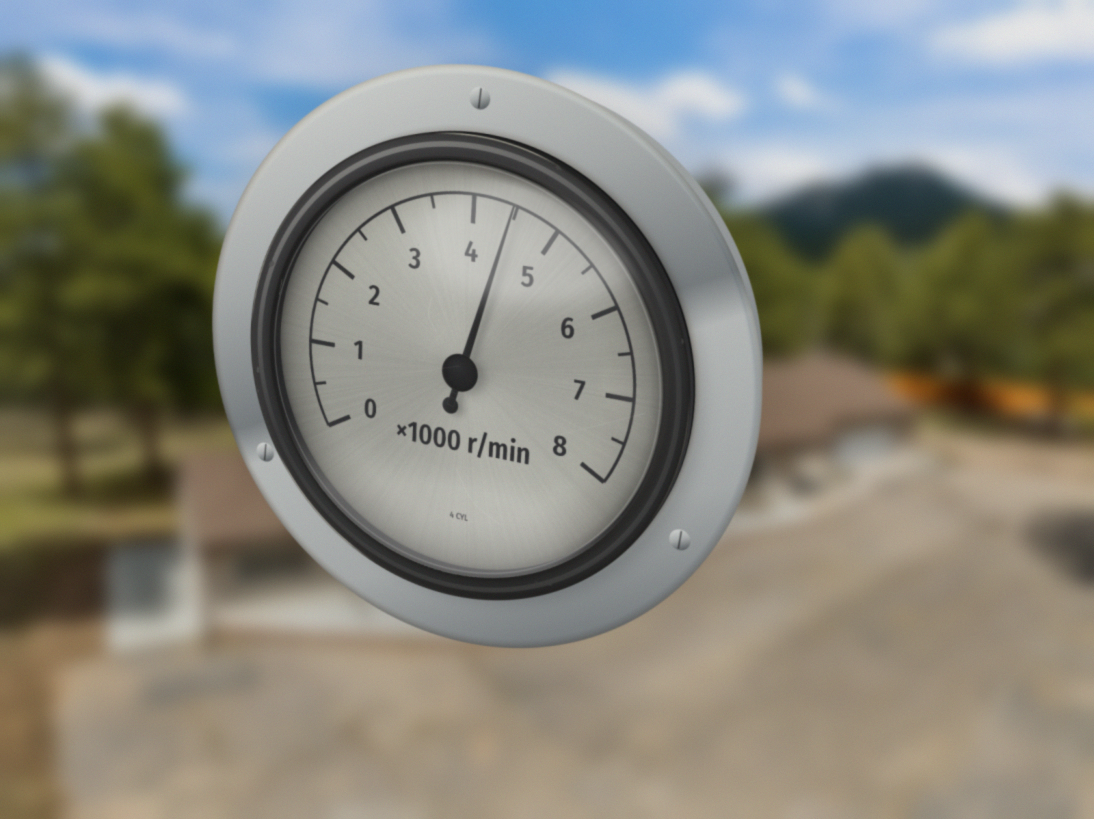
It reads 4500
